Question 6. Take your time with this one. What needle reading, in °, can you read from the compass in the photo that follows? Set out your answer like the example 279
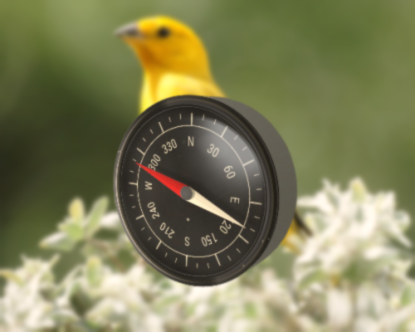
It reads 290
